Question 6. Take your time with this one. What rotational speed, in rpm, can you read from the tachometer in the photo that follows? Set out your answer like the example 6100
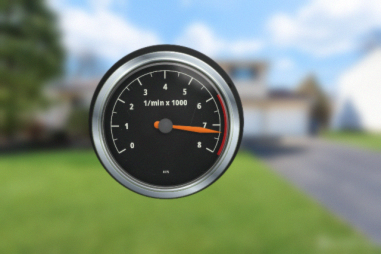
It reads 7250
